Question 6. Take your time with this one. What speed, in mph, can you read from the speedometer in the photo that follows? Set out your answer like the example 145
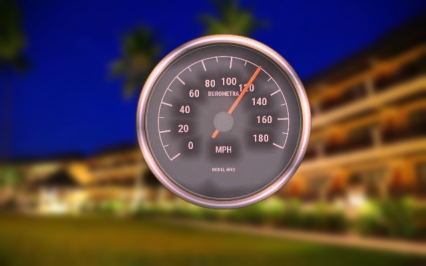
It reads 120
